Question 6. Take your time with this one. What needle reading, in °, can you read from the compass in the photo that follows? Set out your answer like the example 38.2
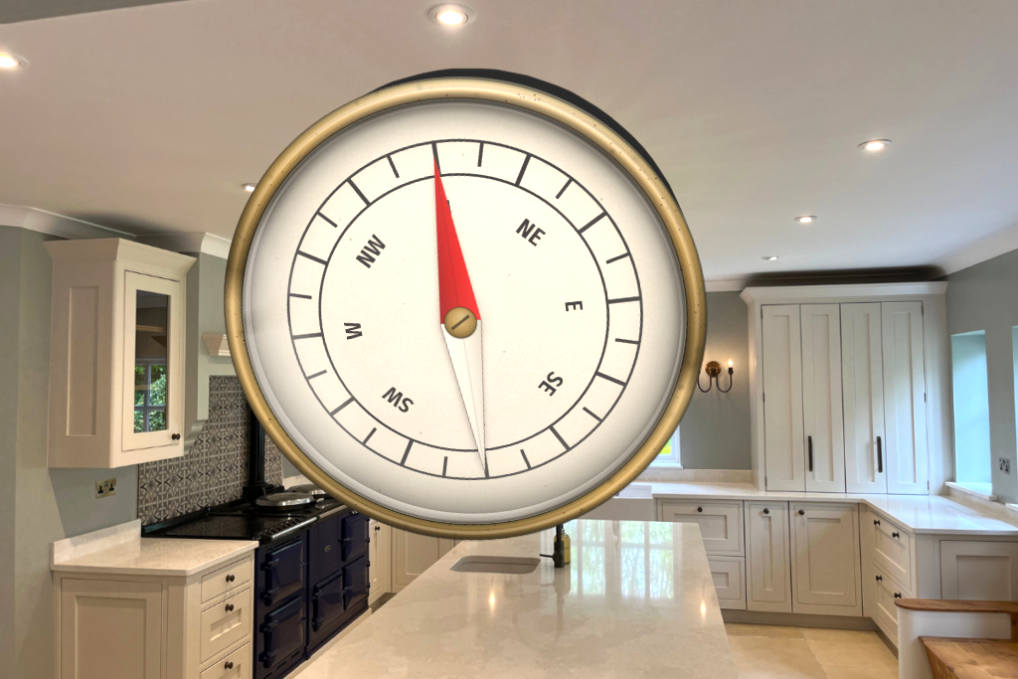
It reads 0
